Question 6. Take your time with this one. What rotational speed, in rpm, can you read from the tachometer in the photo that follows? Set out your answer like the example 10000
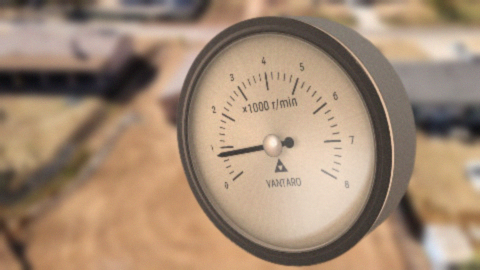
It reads 800
